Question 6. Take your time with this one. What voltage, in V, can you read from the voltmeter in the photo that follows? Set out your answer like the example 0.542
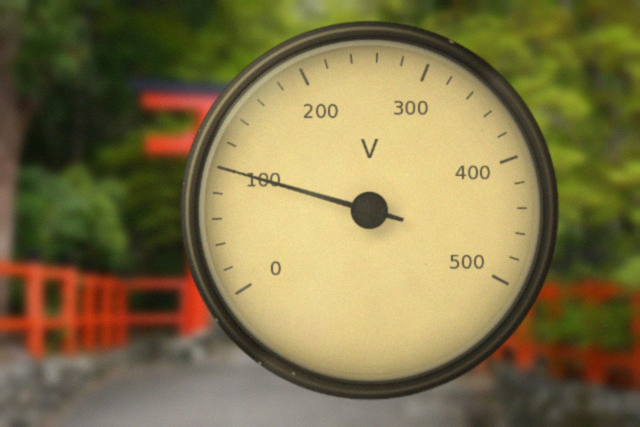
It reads 100
